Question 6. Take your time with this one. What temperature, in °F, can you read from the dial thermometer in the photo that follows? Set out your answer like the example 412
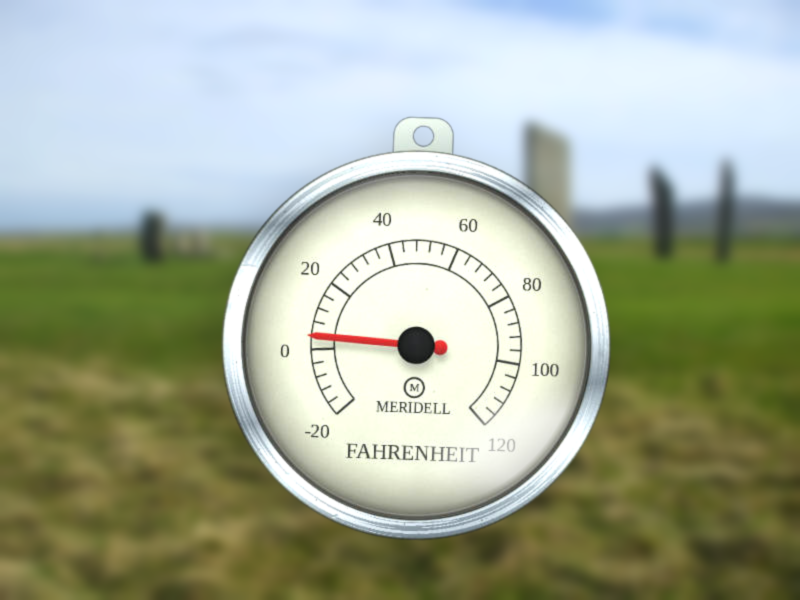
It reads 4
